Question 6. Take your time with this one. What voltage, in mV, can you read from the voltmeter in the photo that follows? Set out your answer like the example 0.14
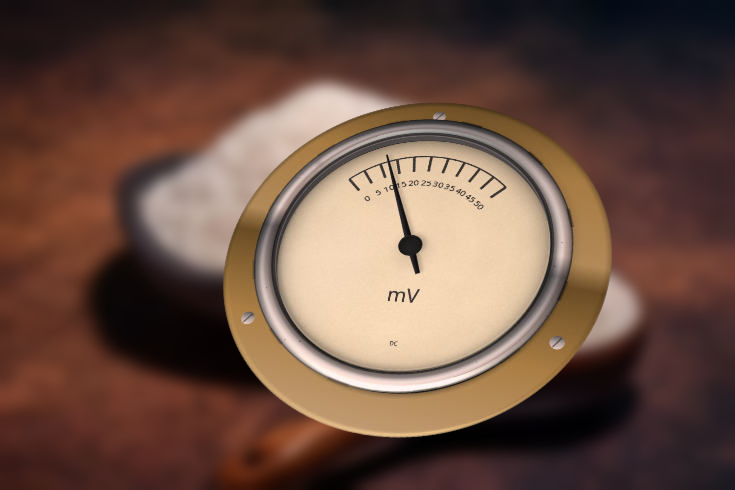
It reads 12.5
